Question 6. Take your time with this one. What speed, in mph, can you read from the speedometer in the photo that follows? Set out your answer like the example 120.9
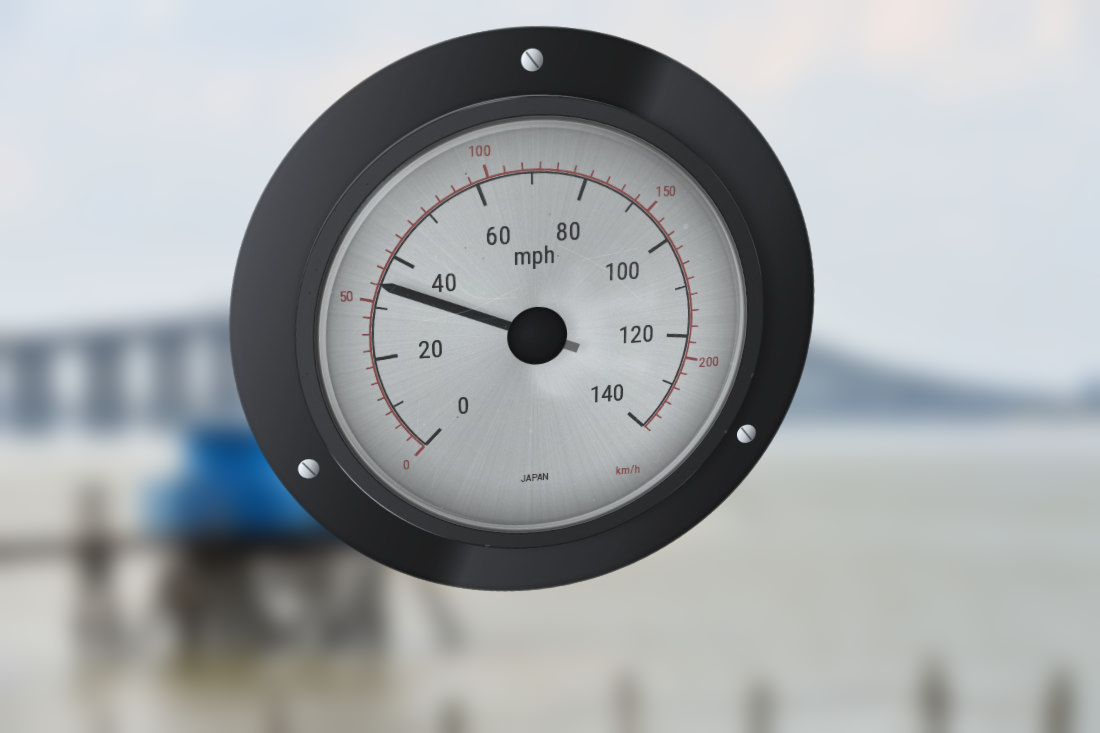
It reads 35
